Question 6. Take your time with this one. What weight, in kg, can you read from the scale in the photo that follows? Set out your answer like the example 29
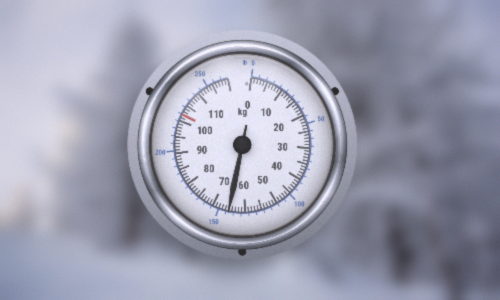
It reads 65
